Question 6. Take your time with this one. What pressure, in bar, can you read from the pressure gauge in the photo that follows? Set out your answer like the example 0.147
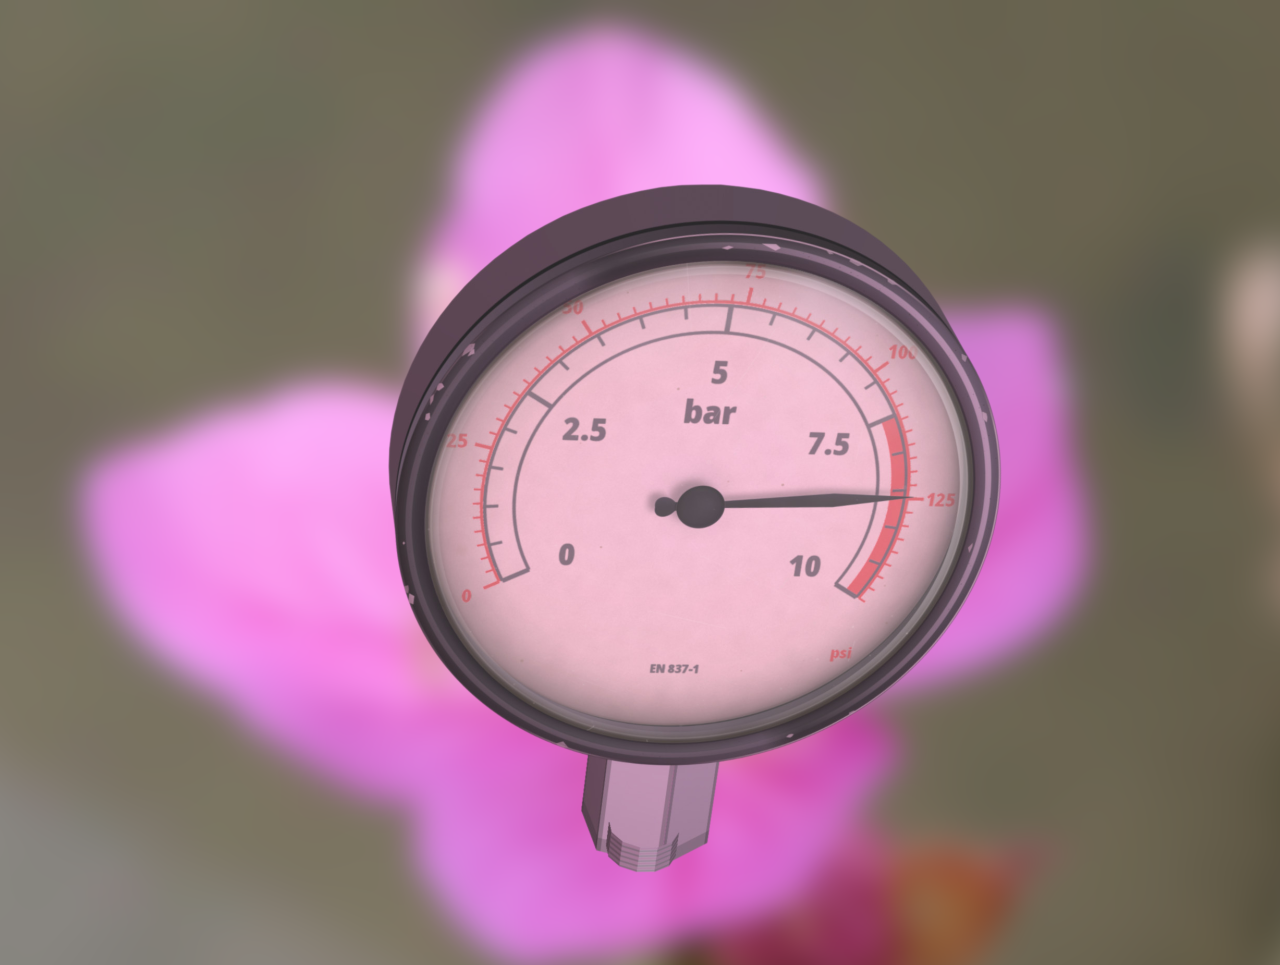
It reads 8.5
